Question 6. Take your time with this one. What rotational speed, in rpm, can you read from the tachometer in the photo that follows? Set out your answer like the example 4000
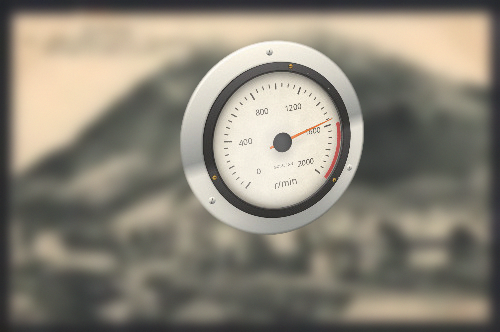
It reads 1550
